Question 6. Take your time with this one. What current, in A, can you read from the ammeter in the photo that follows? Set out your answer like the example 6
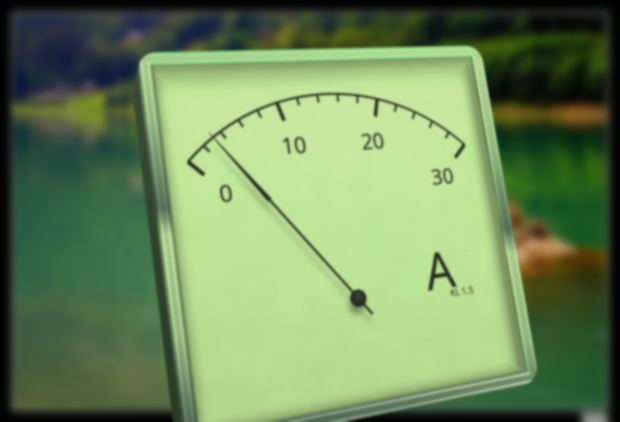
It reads 3
